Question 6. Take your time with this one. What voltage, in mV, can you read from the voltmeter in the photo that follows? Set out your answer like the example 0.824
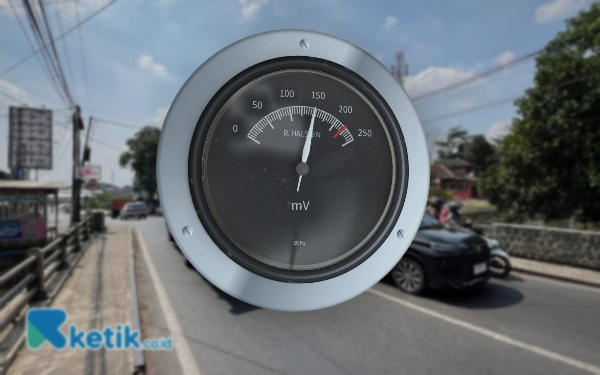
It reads 150
